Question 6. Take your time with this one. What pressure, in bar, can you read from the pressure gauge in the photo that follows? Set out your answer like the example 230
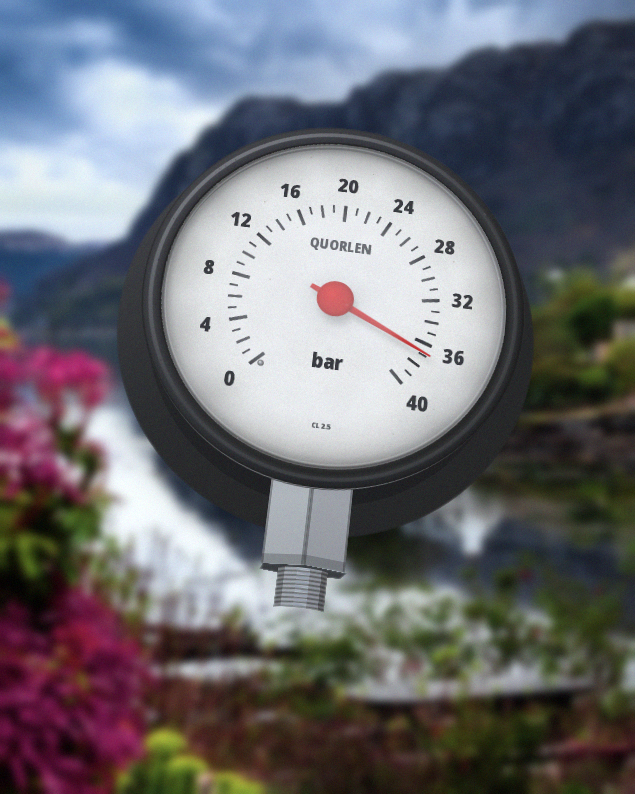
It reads 37
